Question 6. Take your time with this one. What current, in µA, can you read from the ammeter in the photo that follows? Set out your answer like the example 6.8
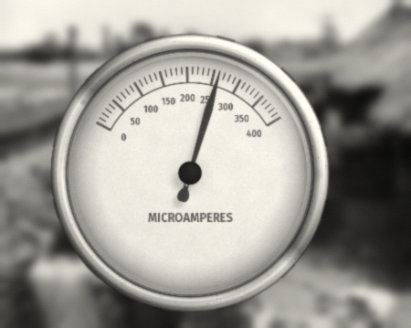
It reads 260
